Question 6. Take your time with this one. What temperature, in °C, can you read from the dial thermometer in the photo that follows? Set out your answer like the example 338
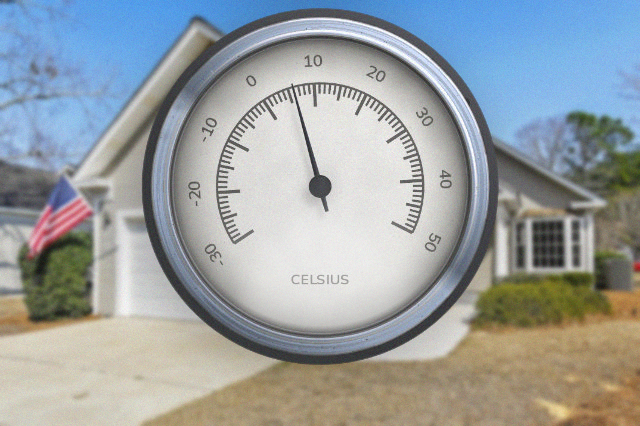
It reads 6
